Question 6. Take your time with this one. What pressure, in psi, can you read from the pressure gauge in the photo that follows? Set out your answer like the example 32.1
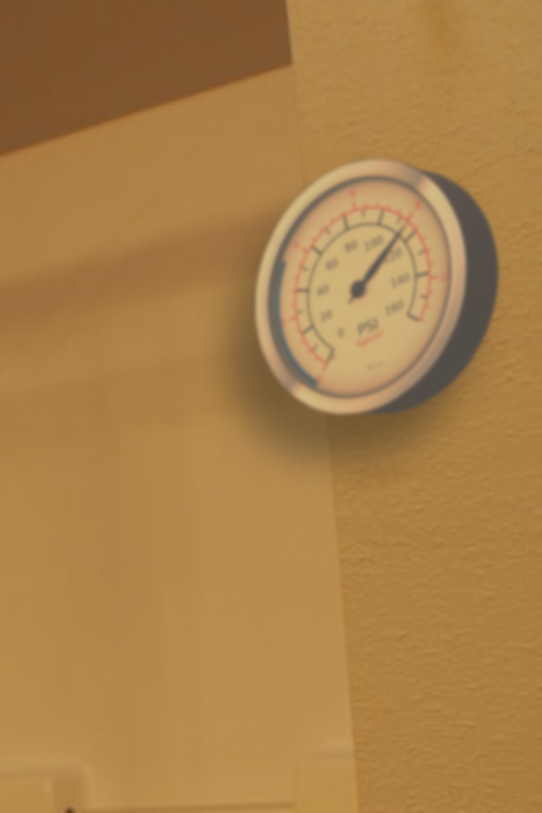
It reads 115
